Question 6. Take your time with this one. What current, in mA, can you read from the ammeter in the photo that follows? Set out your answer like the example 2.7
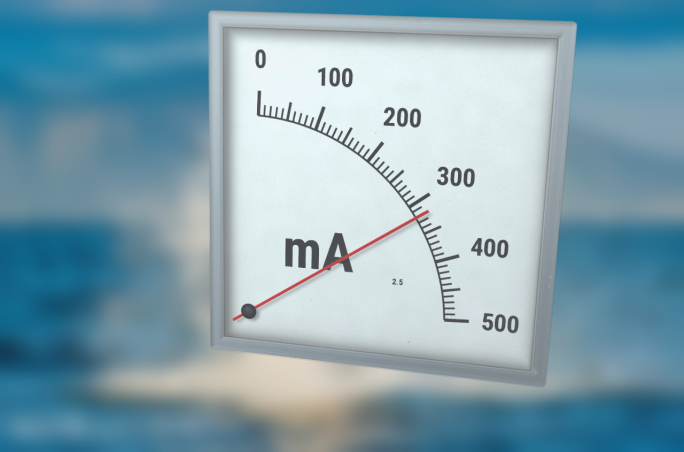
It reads 320
